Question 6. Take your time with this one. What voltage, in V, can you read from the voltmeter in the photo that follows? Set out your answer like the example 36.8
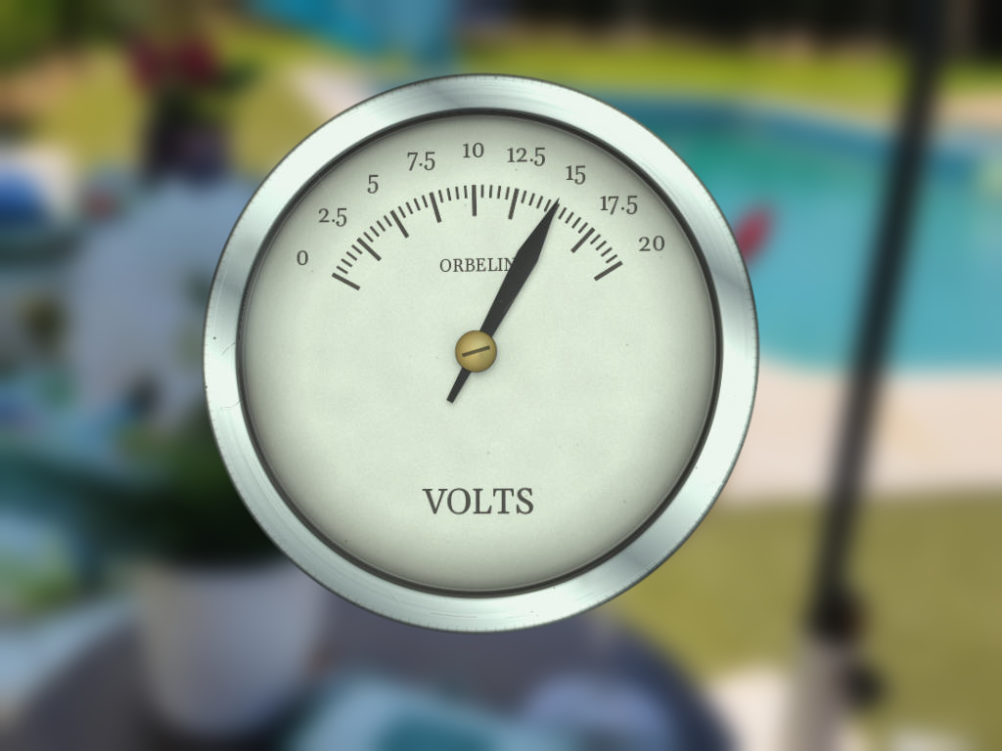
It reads 15
